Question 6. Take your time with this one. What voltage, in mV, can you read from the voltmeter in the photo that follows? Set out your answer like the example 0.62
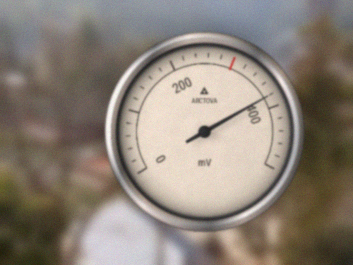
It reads 380
